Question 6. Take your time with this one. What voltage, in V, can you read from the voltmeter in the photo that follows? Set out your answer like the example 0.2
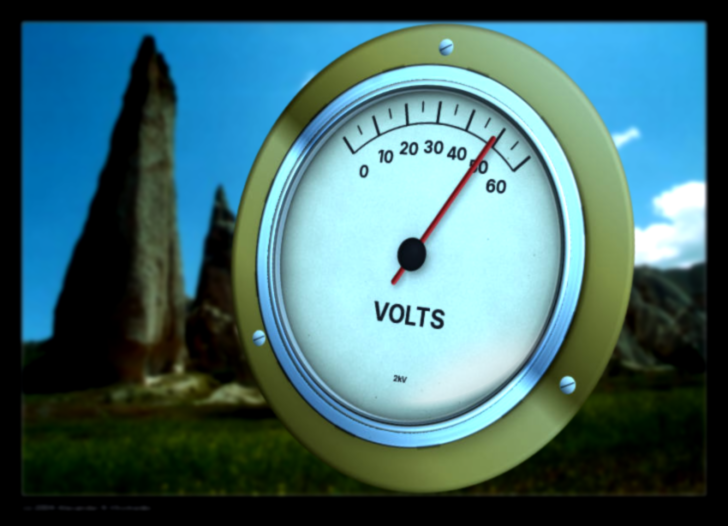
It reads 50
